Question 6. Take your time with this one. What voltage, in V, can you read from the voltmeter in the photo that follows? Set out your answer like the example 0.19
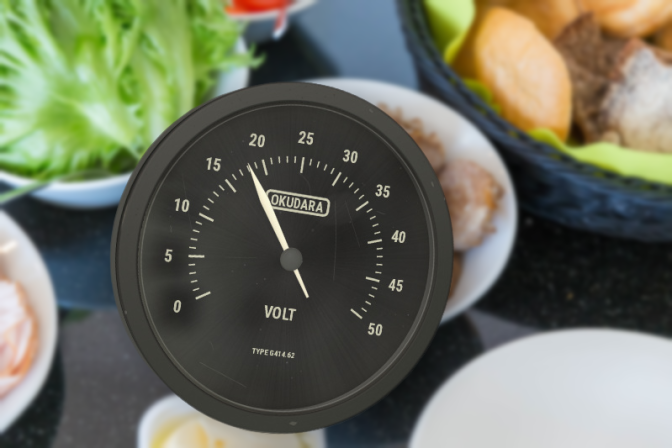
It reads 18
